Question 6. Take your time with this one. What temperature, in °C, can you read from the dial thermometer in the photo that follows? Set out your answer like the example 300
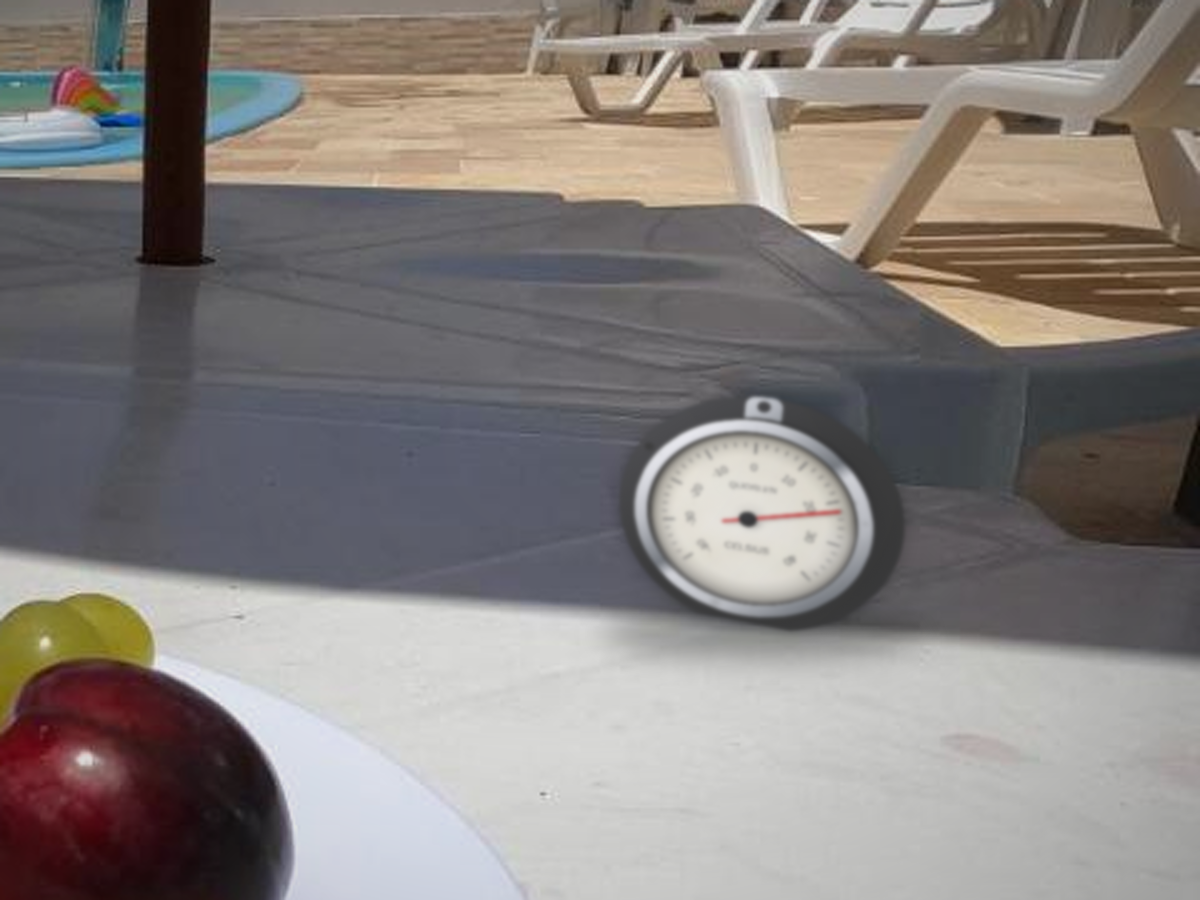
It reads 22
